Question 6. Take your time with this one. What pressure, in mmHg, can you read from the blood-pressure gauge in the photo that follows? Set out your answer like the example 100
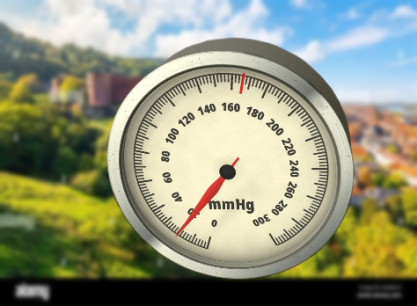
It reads 20
